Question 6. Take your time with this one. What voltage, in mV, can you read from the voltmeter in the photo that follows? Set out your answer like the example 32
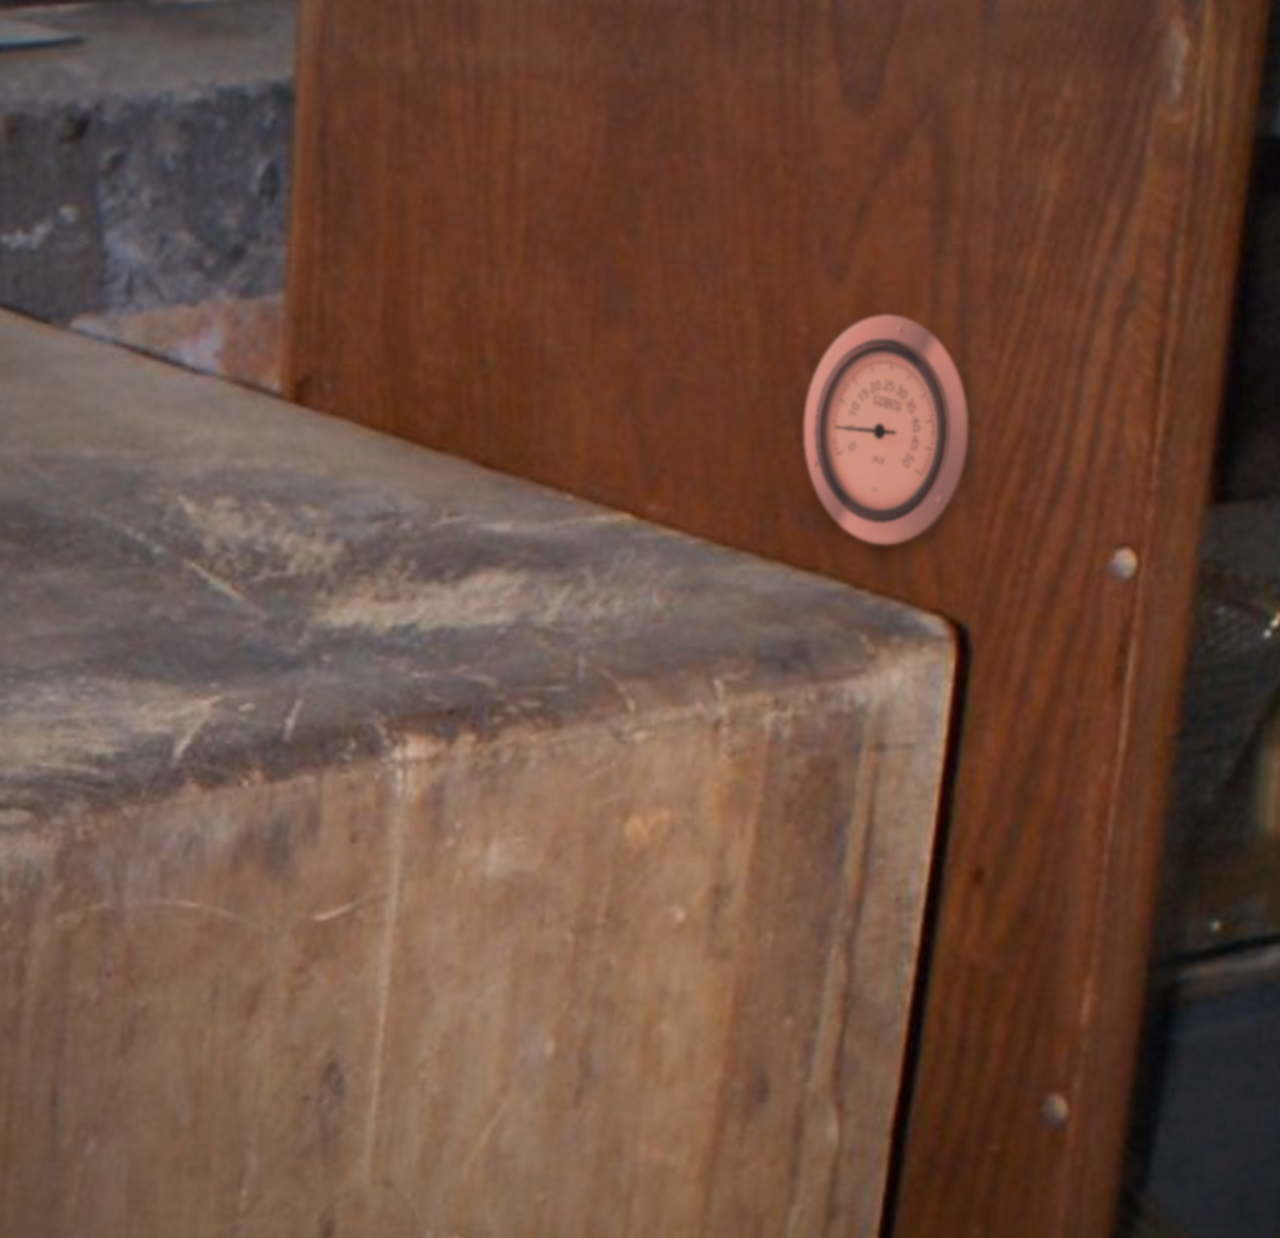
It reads 5
